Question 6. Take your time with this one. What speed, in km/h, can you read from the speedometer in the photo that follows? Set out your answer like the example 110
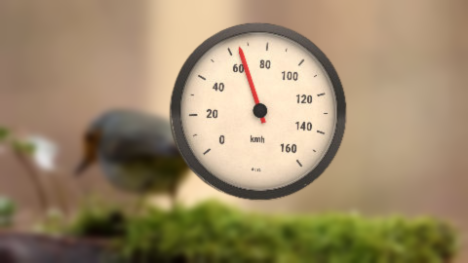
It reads 65
